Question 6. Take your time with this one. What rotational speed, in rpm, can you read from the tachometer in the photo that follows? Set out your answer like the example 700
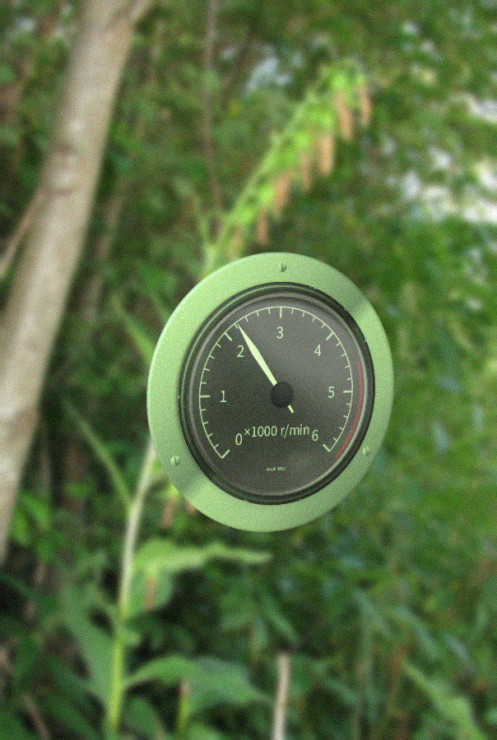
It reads 2200
